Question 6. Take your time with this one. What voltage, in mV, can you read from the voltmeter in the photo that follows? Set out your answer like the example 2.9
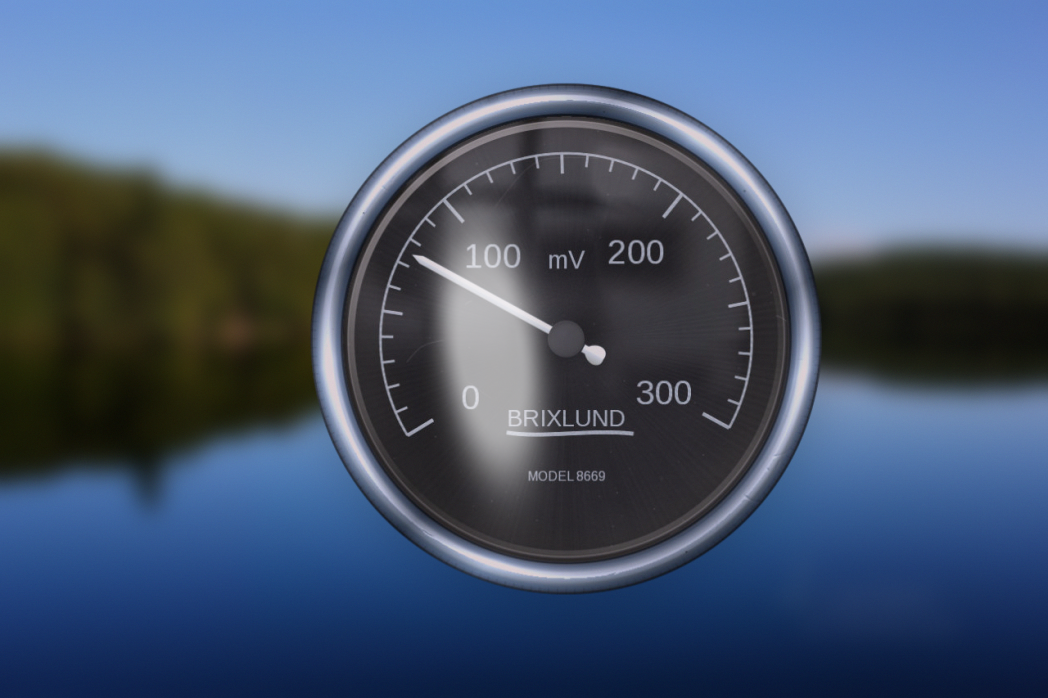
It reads 75
